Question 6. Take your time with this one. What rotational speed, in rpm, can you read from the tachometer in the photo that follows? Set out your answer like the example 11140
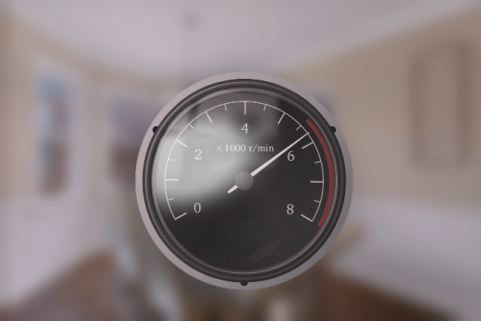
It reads 5750
